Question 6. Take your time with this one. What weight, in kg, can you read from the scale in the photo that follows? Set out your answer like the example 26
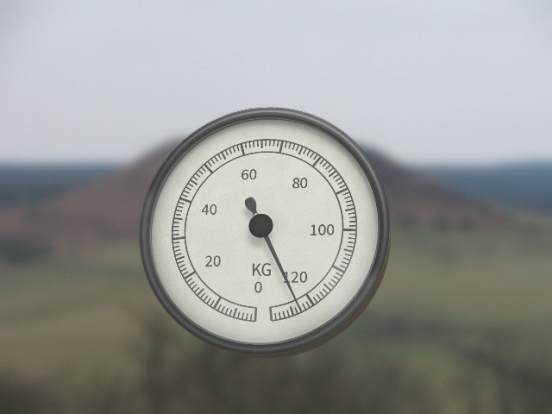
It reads 123
